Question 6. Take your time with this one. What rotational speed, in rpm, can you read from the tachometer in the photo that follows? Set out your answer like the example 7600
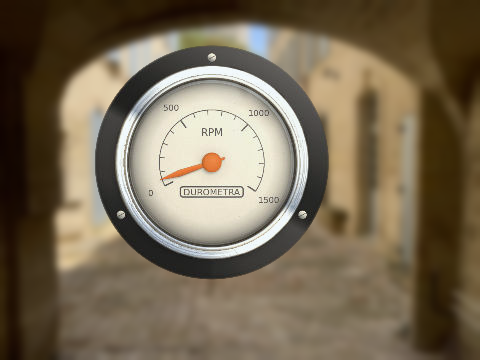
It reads 50
